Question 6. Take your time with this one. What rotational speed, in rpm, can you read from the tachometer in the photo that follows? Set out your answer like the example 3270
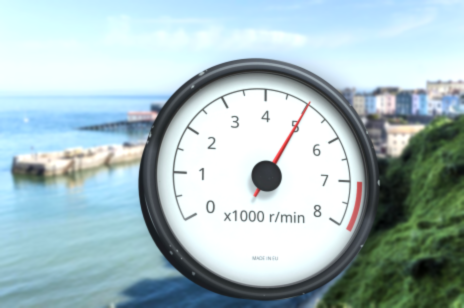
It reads 5000
